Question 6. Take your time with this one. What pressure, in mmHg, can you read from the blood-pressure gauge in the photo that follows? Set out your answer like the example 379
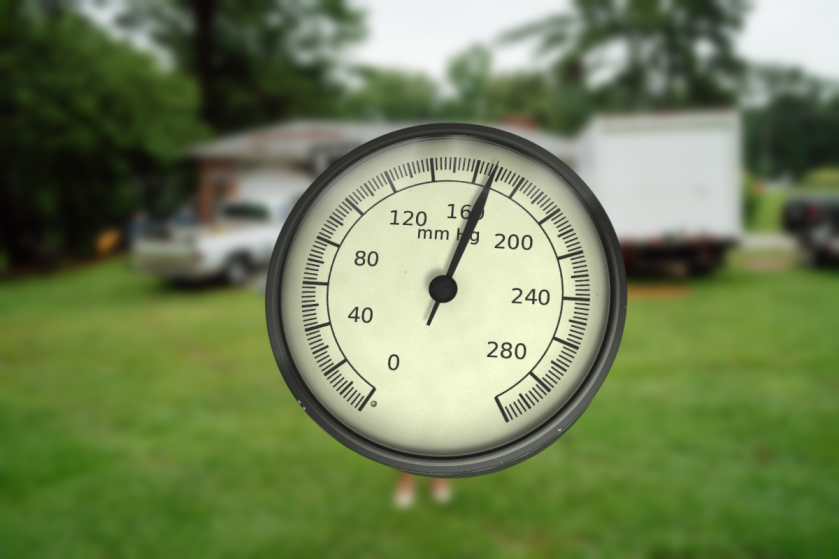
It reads 168
